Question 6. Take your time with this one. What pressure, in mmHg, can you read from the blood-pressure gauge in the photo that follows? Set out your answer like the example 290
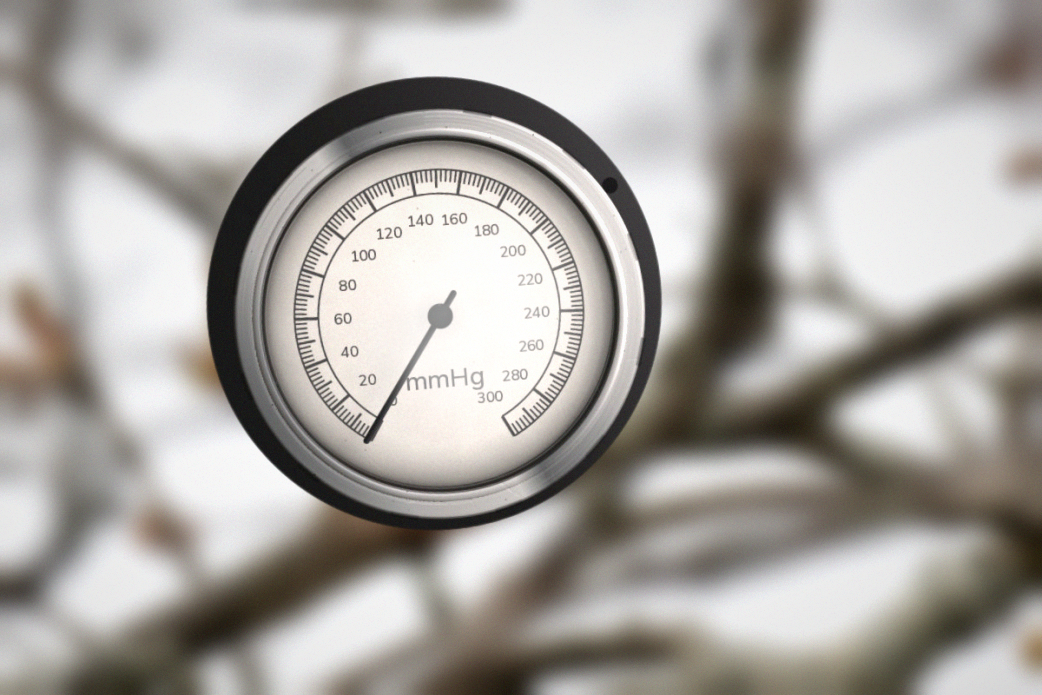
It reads 2
